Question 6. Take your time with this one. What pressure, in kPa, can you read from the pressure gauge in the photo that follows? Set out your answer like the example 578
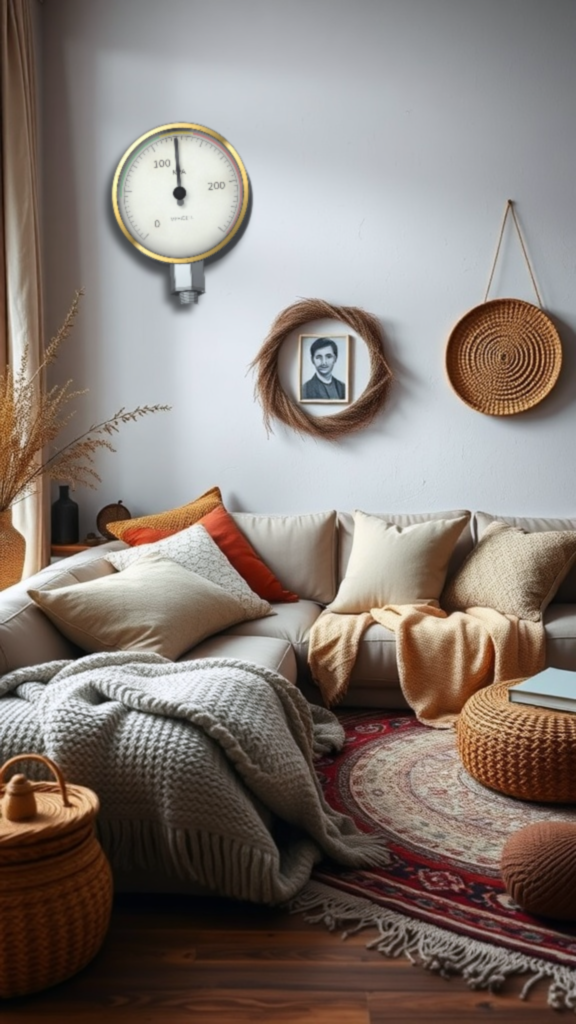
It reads 125
